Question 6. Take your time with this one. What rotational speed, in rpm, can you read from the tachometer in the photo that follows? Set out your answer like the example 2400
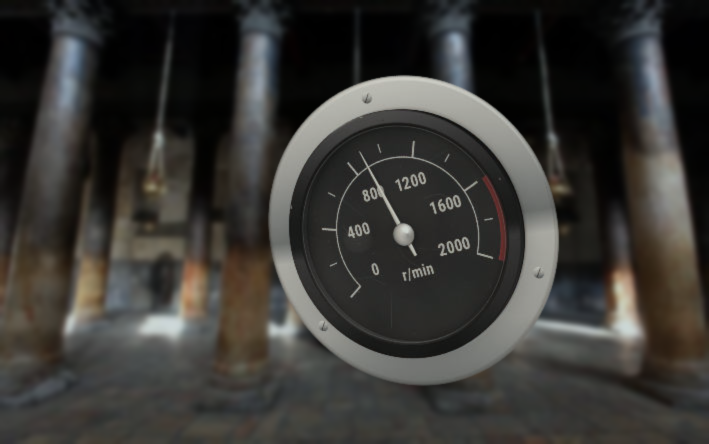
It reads 900
